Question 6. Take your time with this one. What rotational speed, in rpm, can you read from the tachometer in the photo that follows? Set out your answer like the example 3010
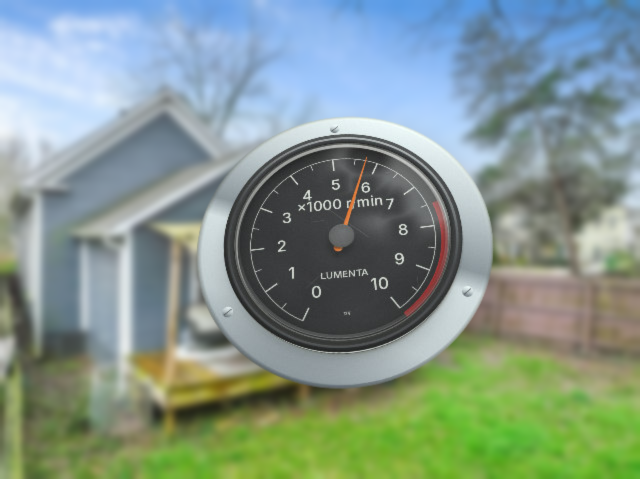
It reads 5750
